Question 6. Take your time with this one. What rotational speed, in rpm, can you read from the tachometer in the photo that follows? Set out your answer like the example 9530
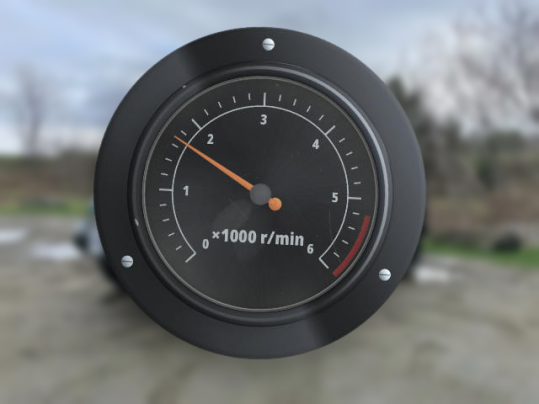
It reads 1700
